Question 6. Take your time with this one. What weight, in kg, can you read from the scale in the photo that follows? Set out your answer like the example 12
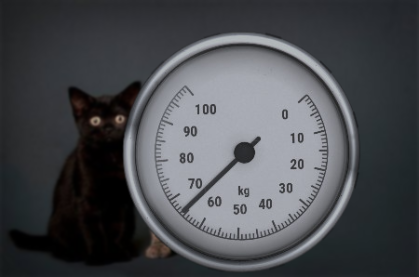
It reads 66
